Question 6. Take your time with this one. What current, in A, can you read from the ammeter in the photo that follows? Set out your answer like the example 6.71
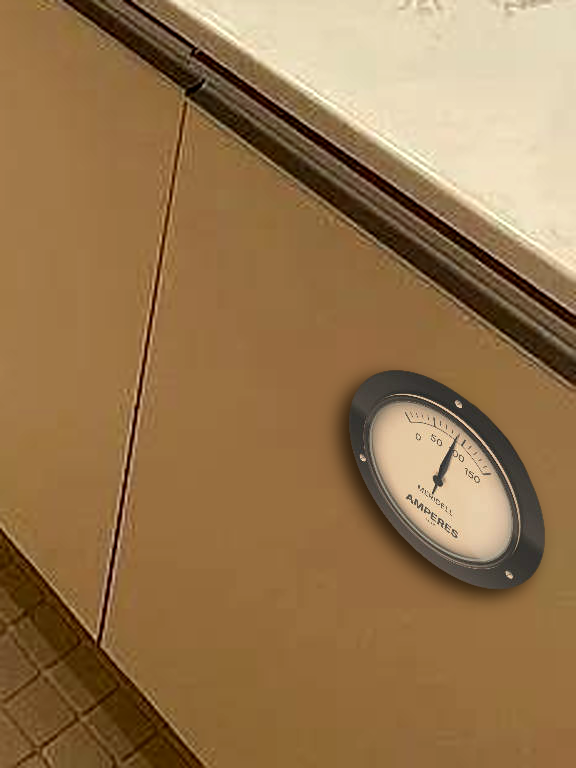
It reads 90
